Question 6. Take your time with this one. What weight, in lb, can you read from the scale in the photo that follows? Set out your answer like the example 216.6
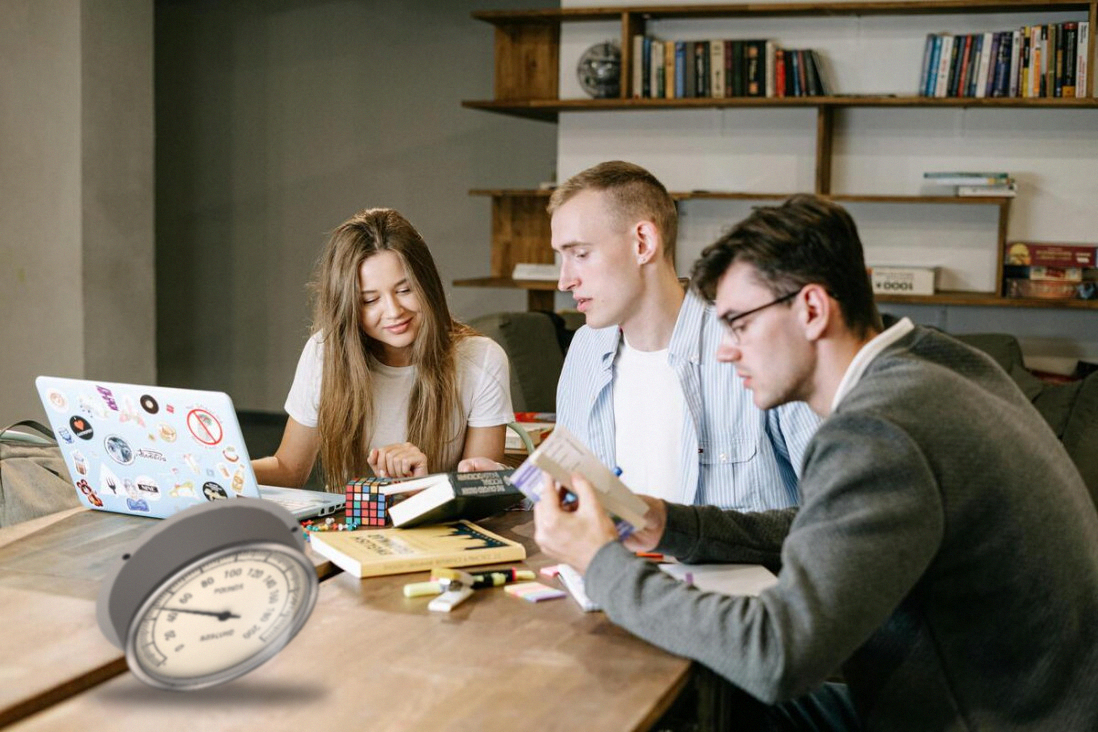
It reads 50
